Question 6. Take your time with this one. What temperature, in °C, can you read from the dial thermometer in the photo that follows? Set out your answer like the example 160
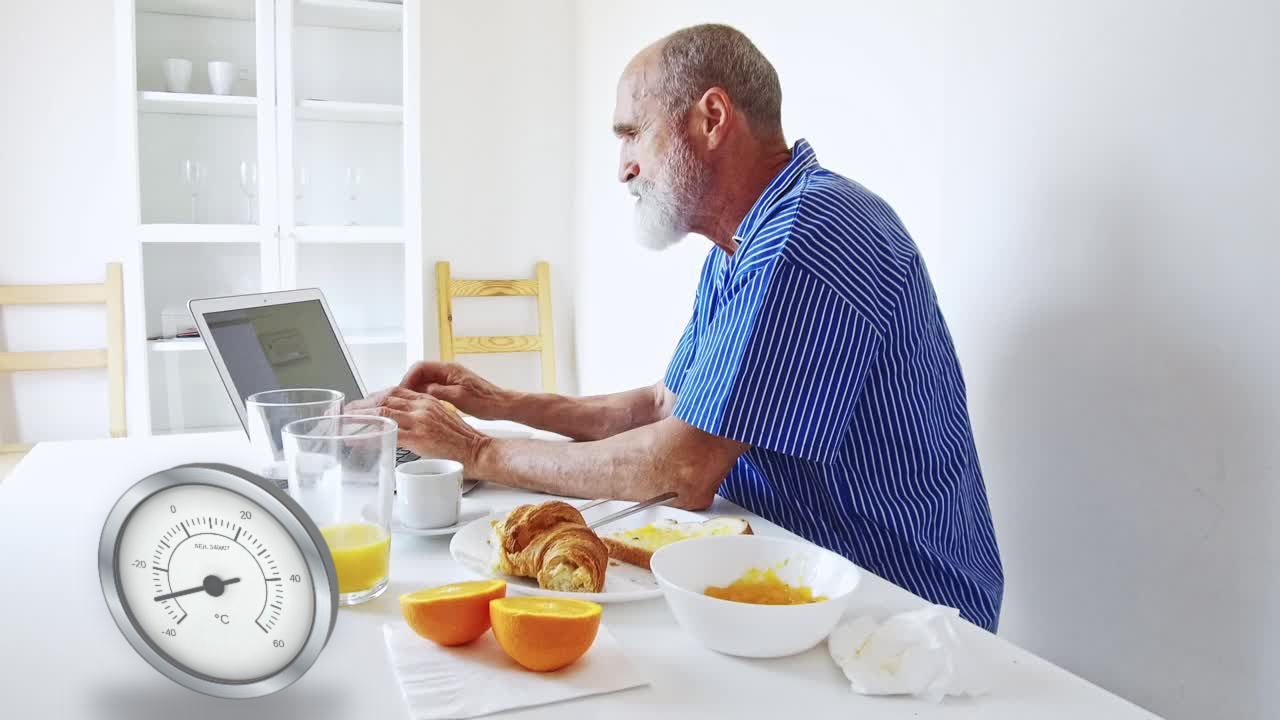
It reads -30
